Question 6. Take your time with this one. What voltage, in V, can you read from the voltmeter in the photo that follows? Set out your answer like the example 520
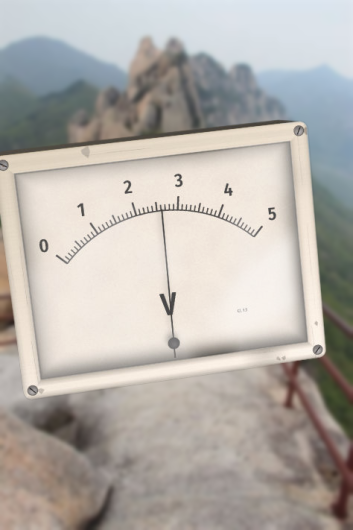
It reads 2.6
